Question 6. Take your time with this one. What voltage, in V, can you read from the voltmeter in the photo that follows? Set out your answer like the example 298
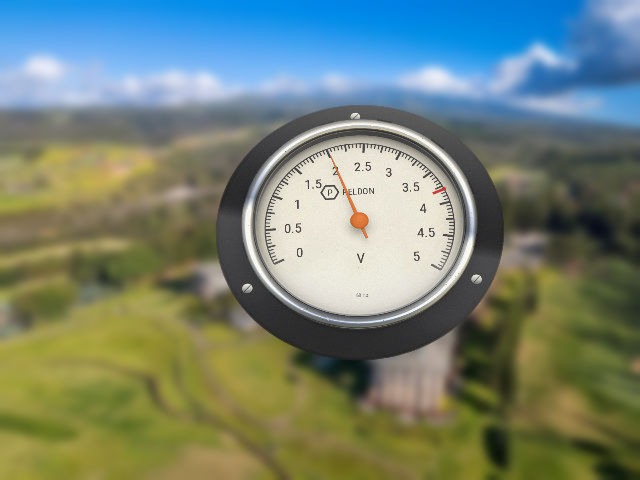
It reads 2
